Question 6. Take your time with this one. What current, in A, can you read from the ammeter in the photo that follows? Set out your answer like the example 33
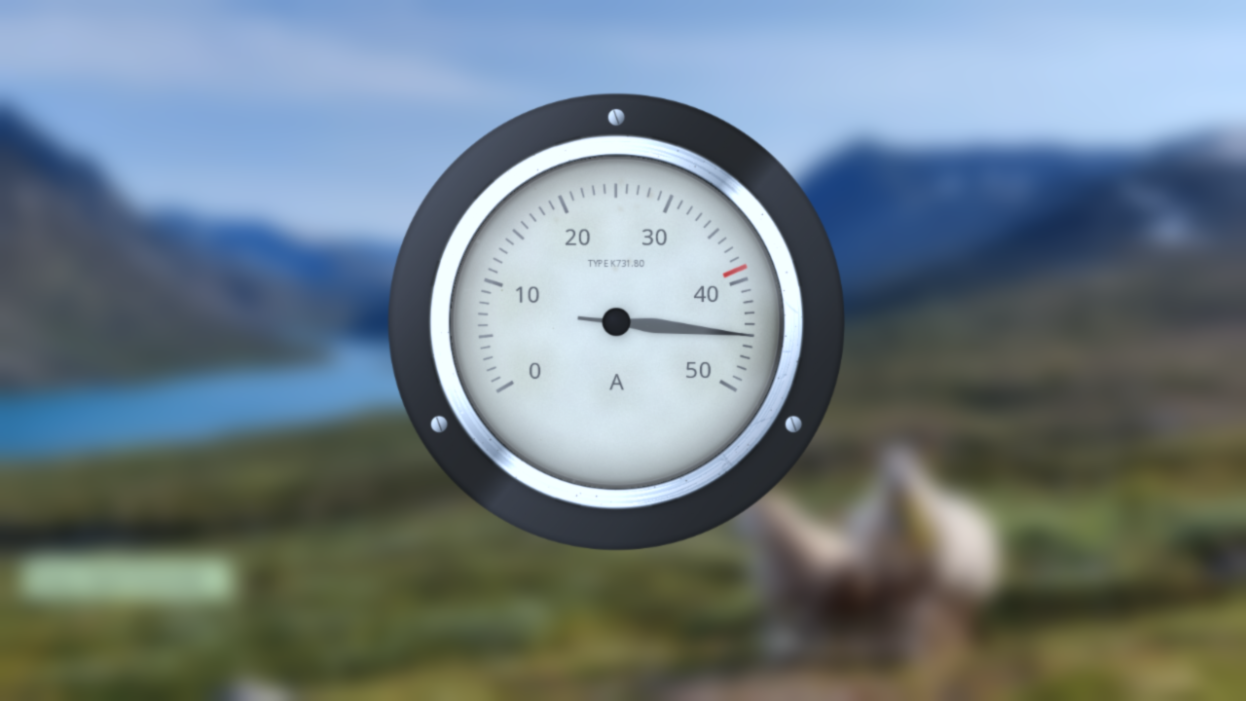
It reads 45
